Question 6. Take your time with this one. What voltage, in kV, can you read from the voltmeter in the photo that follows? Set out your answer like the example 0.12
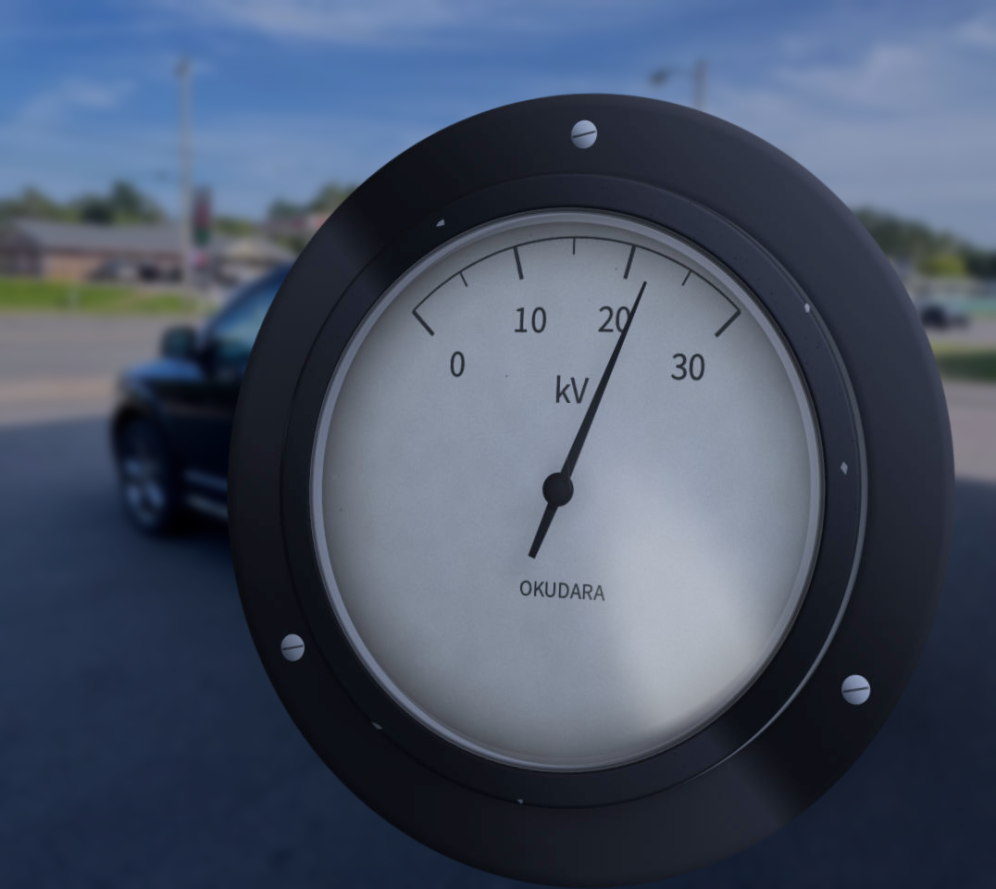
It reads 22.5
